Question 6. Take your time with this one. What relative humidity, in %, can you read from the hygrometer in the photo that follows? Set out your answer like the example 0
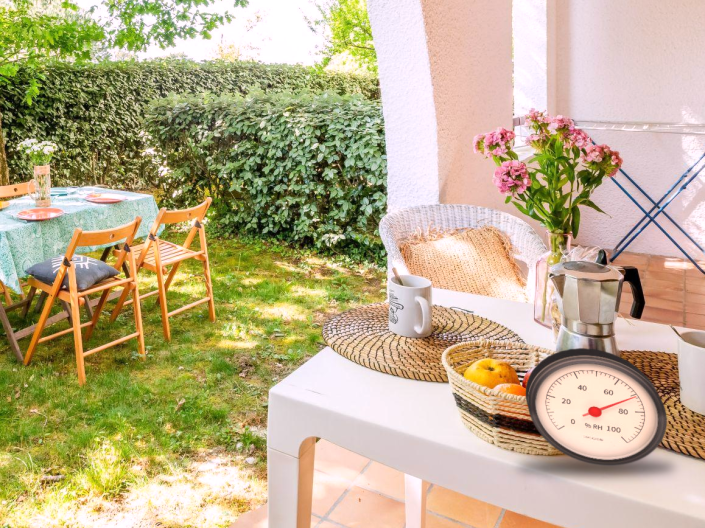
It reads 70
